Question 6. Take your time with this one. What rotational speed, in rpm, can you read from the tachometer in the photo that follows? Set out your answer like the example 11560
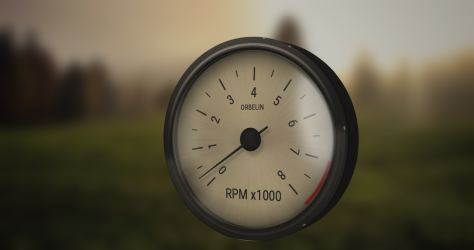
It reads 250
